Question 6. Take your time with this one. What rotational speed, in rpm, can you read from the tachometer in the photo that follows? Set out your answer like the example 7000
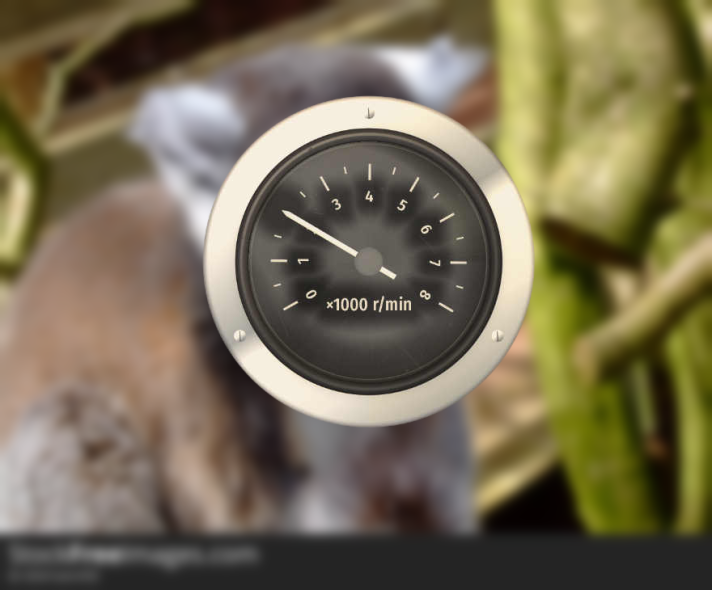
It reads 2000
